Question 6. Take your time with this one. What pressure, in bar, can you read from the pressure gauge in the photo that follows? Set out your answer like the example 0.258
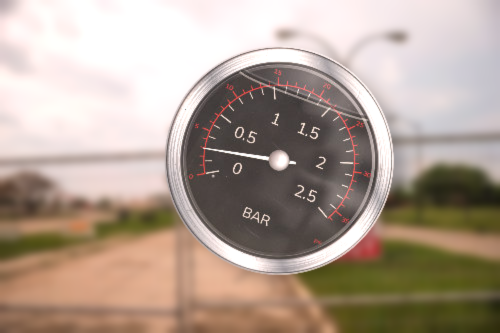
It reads 0.2
